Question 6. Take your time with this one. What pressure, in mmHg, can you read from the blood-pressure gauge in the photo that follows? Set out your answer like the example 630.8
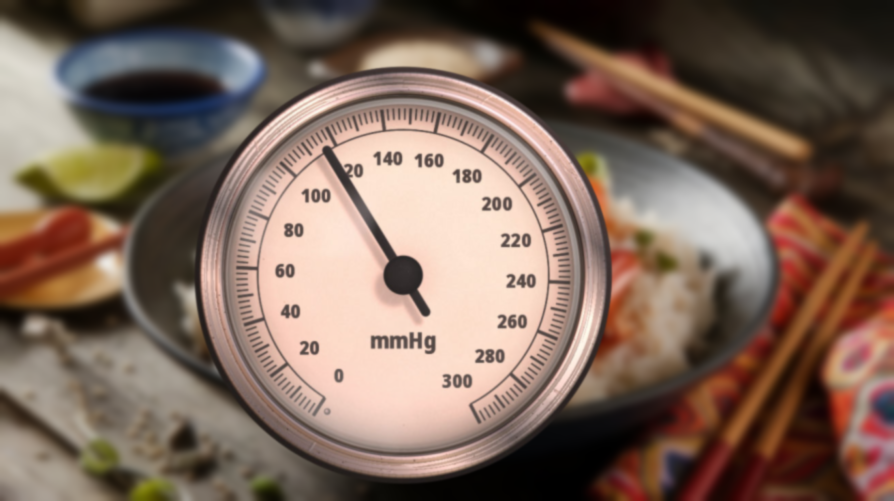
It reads 116
